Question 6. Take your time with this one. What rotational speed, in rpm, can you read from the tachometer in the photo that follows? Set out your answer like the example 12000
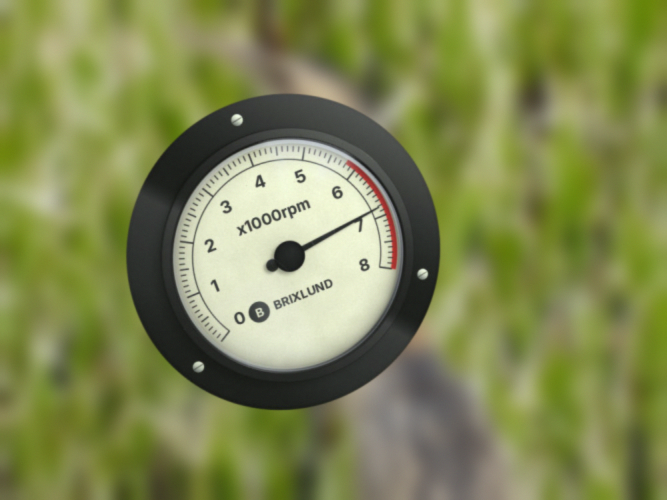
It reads 6800
